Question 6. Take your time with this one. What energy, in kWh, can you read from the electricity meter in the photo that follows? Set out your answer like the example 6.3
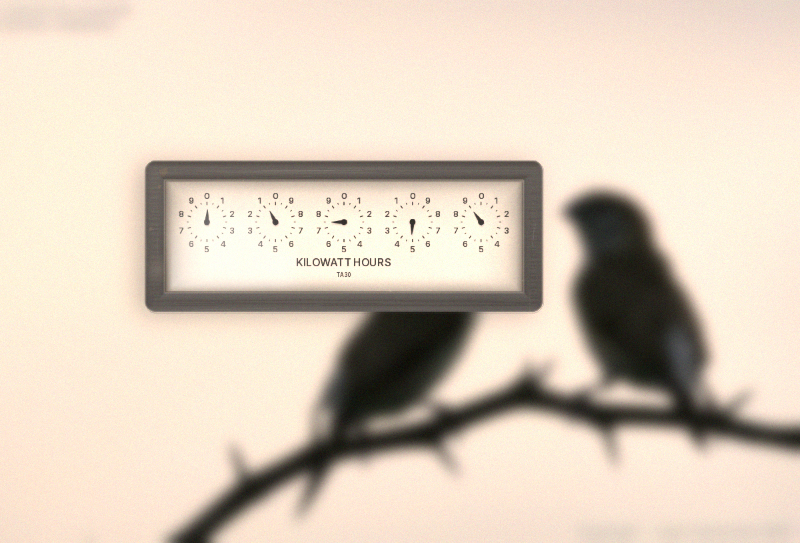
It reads 749
